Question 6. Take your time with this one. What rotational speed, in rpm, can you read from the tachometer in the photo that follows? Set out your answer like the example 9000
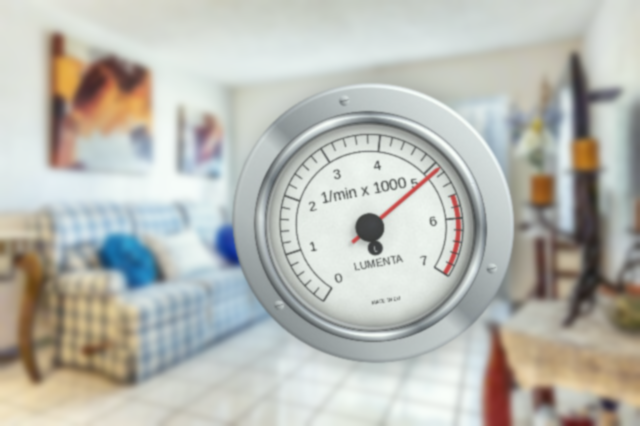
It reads 5100
